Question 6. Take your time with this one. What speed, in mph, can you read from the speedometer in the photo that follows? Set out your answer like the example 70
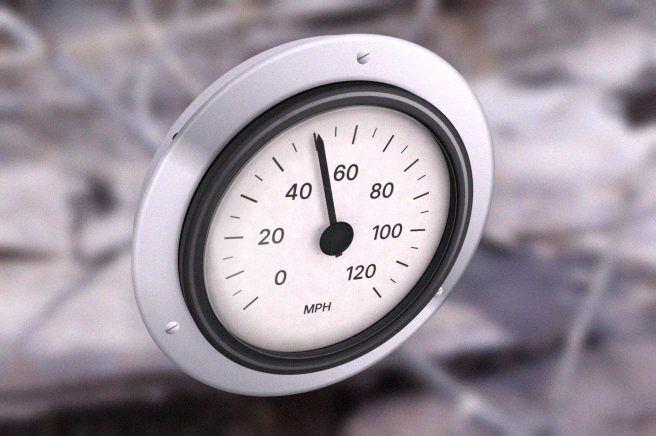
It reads 50
